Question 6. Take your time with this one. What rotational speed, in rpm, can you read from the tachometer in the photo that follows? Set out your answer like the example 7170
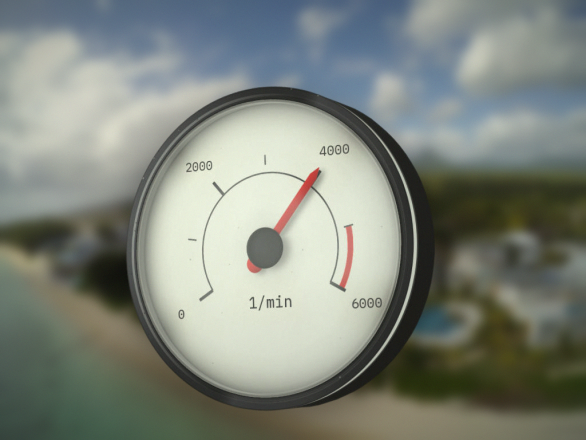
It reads 4000
